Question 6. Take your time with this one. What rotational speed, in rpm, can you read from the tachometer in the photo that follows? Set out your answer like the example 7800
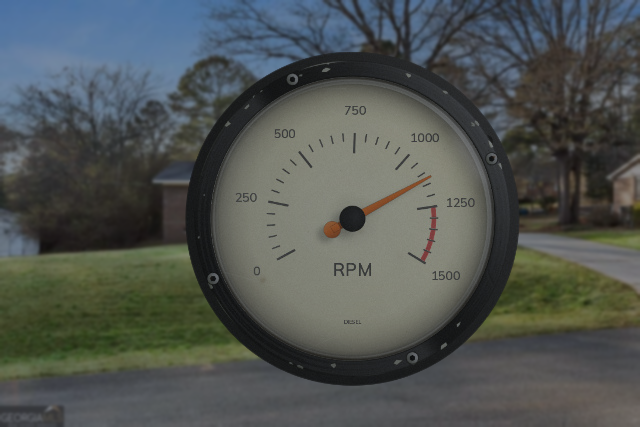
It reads 1125
